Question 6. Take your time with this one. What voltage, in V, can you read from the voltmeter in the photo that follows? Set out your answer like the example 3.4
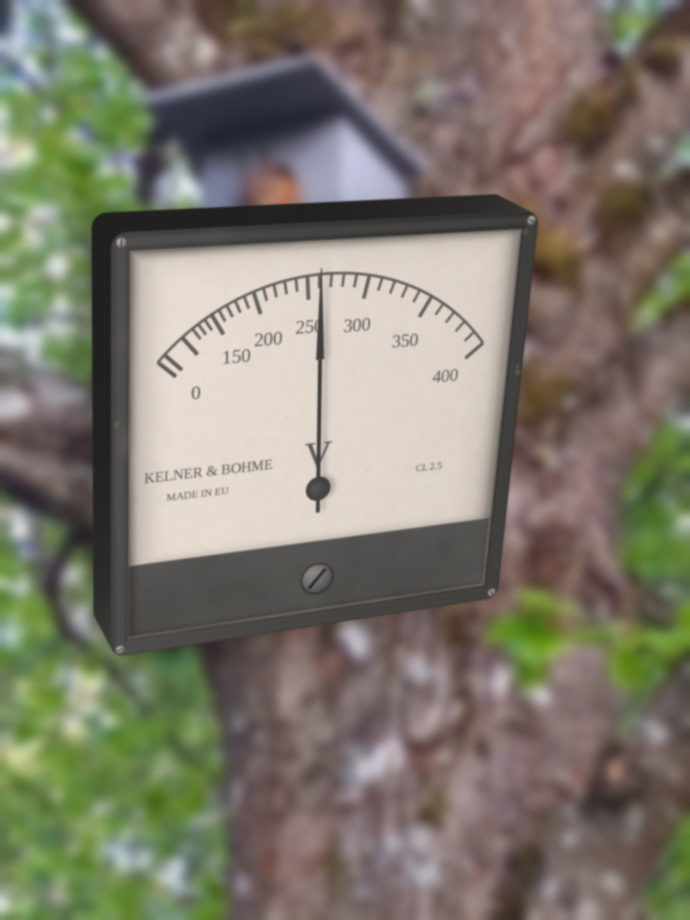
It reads 260
